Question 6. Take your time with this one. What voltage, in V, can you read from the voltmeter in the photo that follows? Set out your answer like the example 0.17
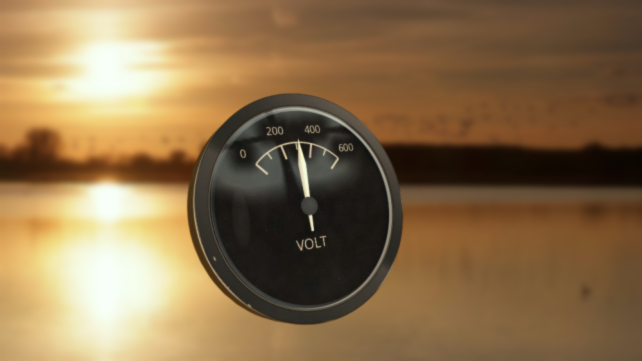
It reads 300
